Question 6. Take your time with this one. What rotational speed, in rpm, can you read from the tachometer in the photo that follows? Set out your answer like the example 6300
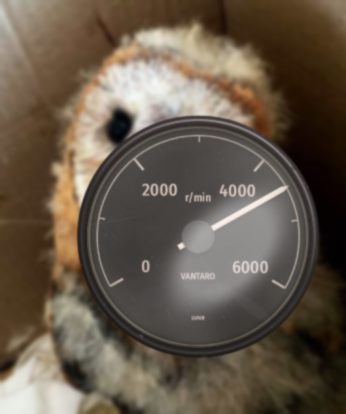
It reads 4500
